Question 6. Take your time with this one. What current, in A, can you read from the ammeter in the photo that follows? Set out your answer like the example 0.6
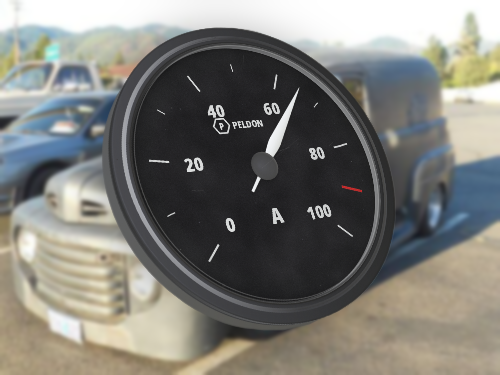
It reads 65
